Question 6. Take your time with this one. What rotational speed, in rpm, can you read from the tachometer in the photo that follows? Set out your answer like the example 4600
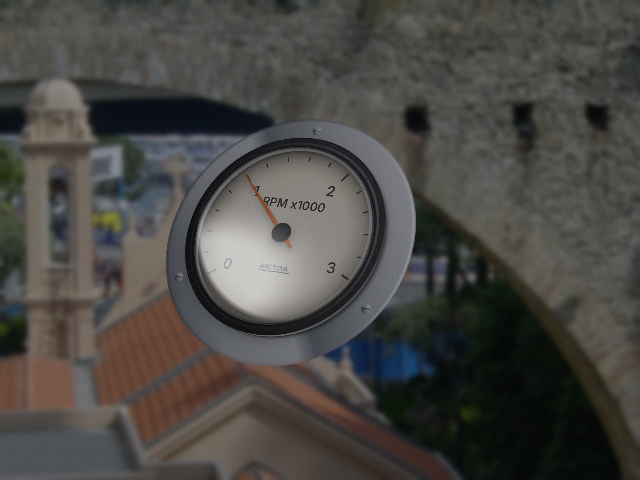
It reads 1000
